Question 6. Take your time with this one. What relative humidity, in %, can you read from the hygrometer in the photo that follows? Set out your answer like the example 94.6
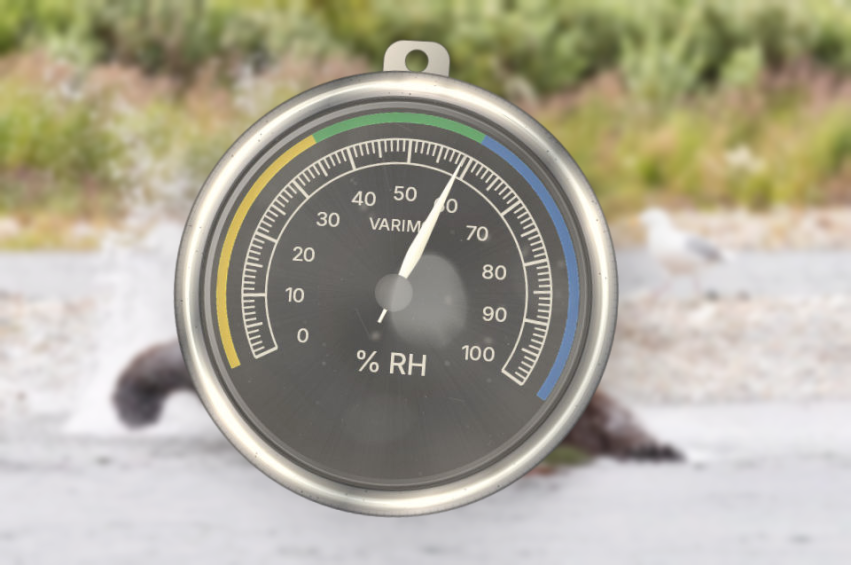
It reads 59
